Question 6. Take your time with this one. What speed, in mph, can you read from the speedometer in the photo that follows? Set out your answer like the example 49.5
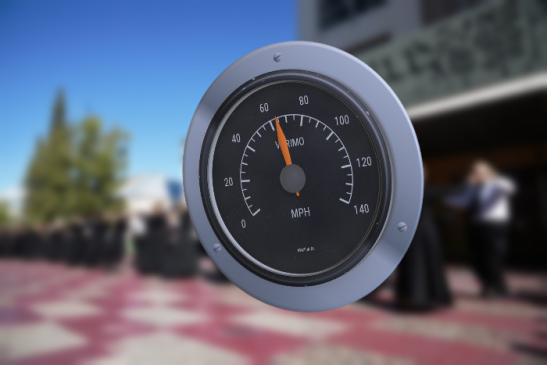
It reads 65
